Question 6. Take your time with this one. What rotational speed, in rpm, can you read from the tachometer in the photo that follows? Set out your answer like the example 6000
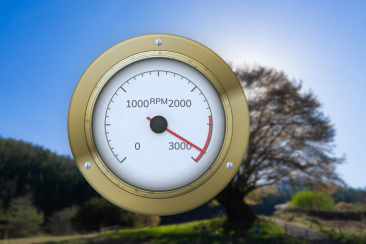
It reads 2850
